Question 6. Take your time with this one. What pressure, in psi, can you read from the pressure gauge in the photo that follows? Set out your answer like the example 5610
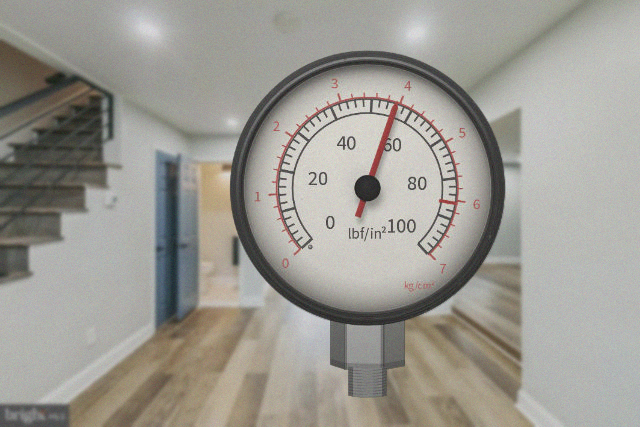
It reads 56
